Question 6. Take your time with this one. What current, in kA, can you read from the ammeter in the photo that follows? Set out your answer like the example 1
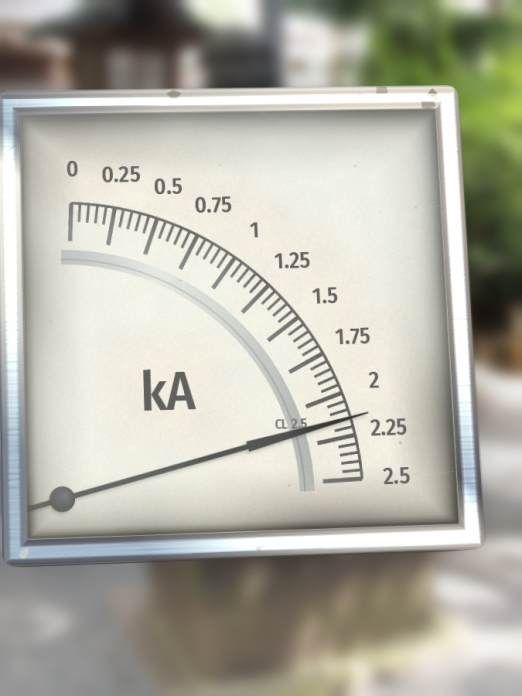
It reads 2.15
